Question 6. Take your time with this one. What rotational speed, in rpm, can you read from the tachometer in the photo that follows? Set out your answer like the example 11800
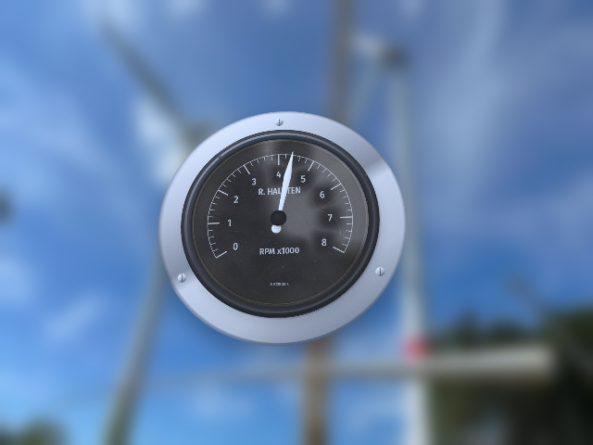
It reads 4400
